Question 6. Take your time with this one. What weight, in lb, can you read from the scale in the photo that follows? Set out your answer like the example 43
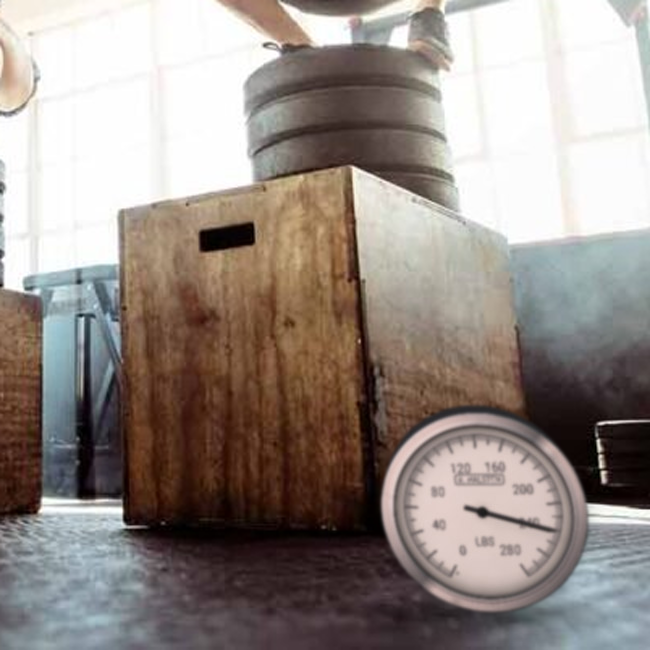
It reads 240
